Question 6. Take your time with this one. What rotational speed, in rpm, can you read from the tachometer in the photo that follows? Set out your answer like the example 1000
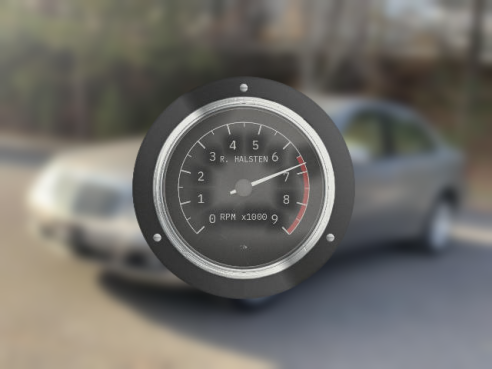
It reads 6750
